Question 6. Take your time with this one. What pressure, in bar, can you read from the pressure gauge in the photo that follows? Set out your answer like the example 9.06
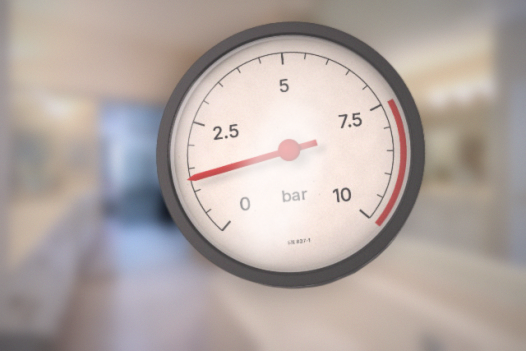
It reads 1.25
